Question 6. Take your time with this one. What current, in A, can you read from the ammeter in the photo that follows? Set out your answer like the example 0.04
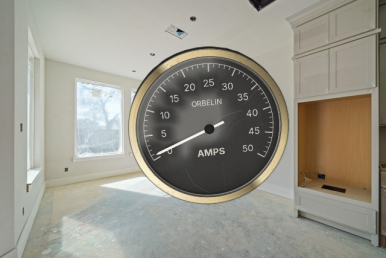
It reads 1
